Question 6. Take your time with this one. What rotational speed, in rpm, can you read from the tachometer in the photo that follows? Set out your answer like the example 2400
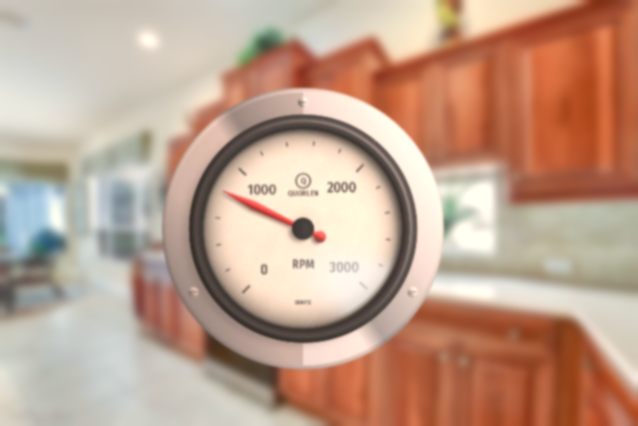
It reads 800
